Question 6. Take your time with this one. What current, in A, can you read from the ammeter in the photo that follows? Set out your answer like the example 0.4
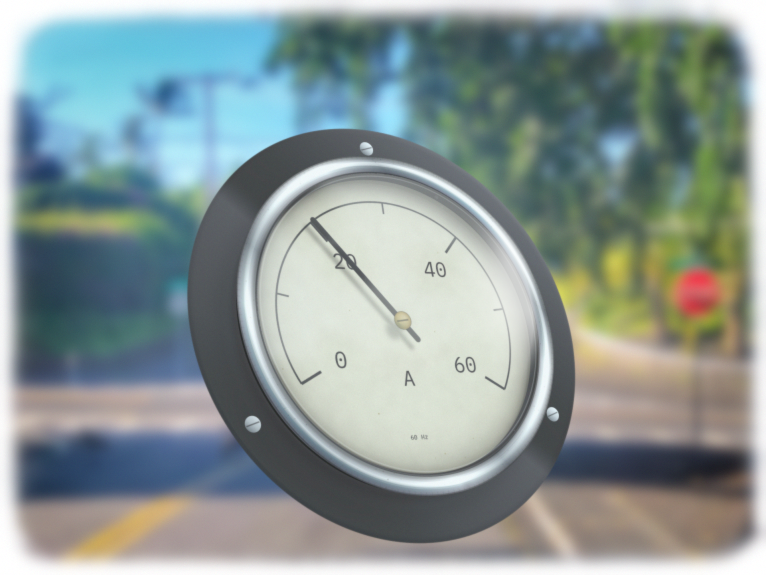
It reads 20
